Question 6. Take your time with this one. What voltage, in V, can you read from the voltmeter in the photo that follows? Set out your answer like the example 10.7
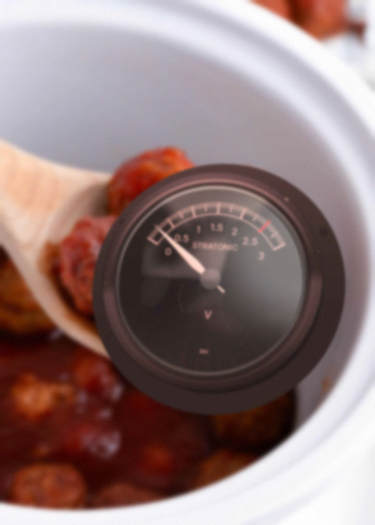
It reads 0.25
